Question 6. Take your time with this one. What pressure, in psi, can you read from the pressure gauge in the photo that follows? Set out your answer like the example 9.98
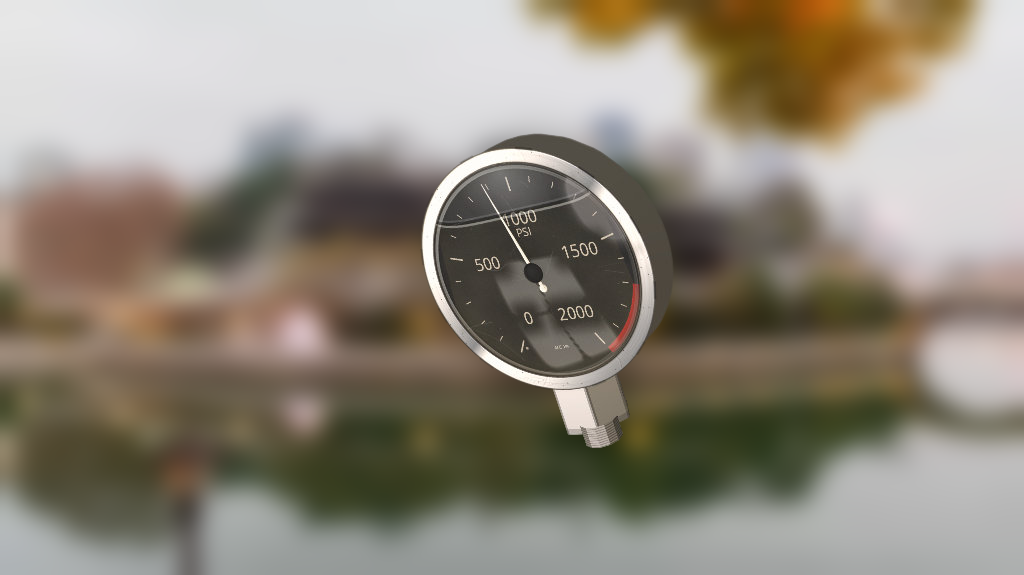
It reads 900
